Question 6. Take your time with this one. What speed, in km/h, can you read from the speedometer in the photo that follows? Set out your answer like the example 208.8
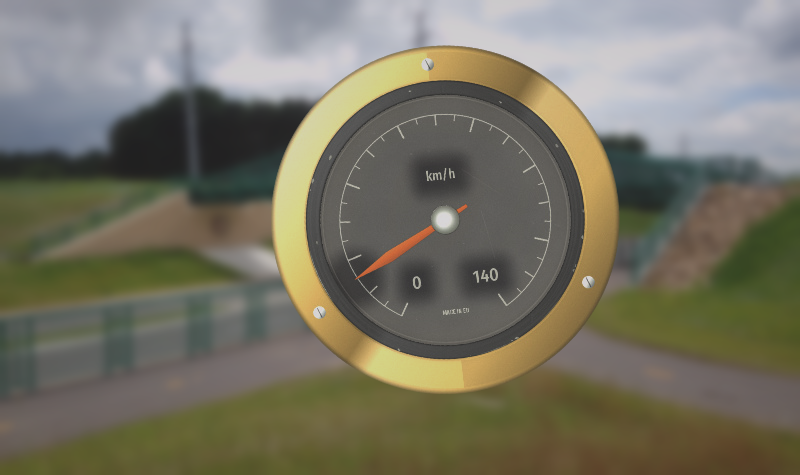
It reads 15
